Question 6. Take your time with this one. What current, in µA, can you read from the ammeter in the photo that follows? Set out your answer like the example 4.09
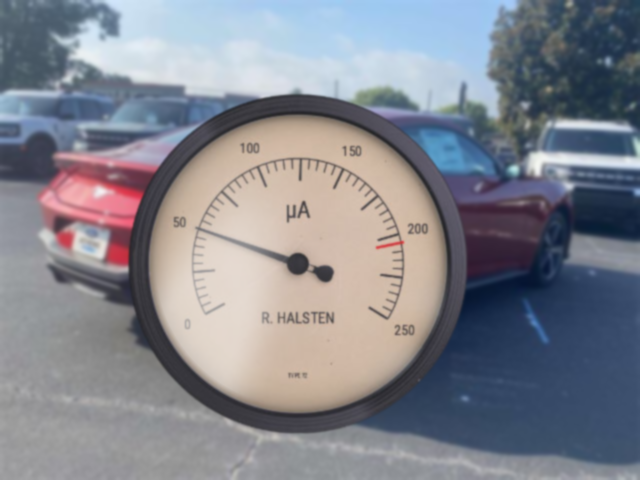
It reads 50
